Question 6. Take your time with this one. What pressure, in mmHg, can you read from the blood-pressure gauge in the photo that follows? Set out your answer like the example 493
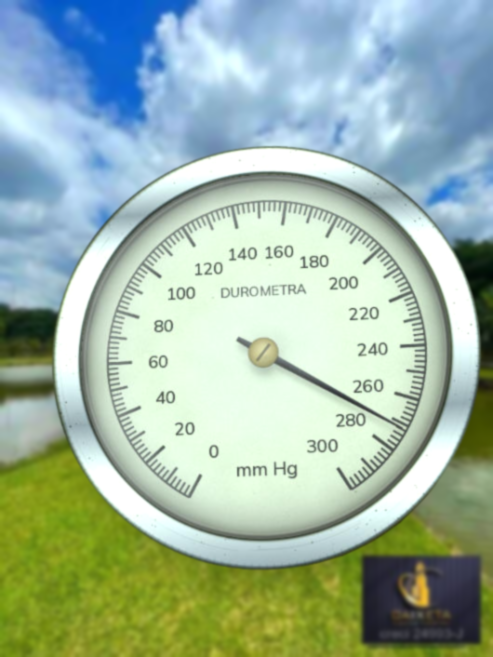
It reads 272
